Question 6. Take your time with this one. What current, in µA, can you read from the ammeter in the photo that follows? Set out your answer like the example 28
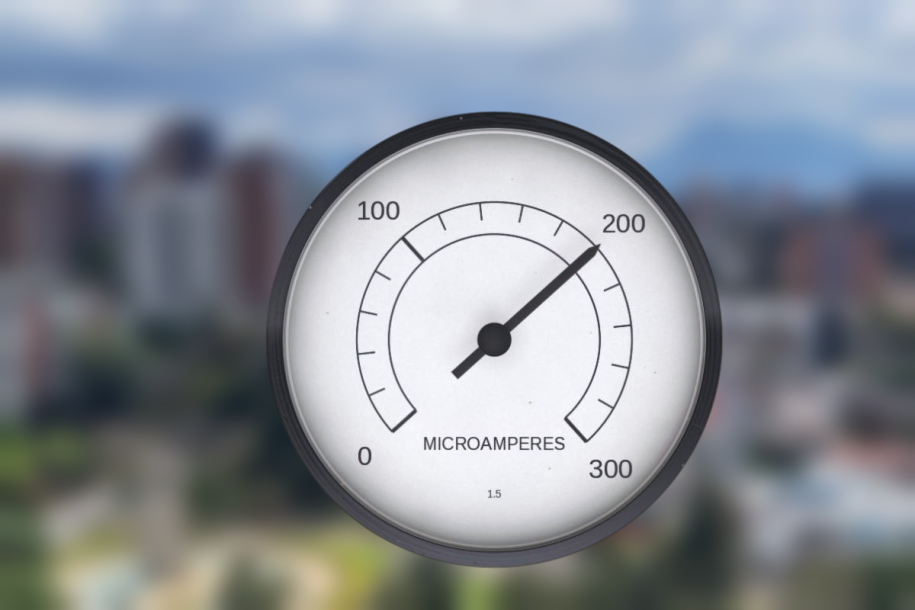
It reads 200
